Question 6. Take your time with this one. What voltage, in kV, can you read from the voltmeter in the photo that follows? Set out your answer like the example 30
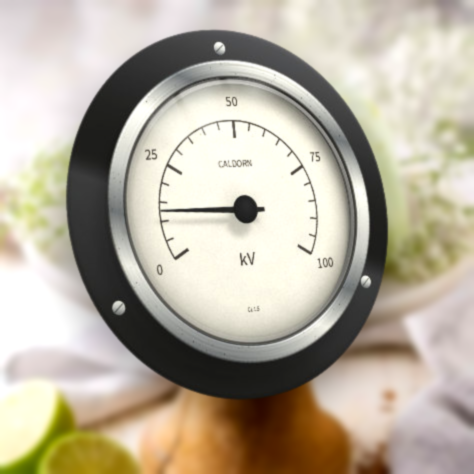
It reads 12.5
